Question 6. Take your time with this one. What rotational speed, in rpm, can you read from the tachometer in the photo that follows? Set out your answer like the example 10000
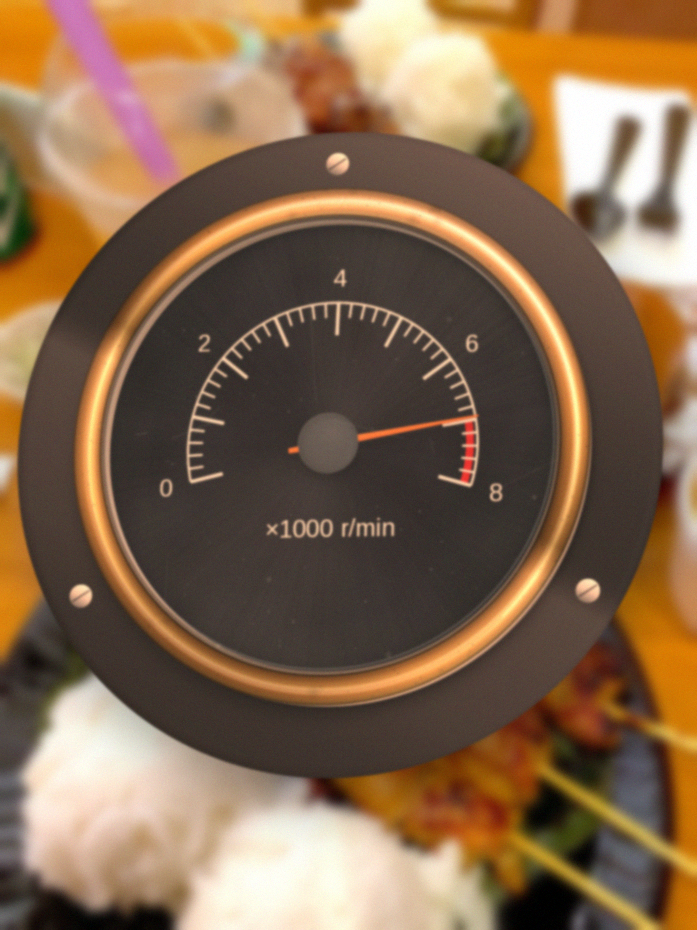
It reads 7000
